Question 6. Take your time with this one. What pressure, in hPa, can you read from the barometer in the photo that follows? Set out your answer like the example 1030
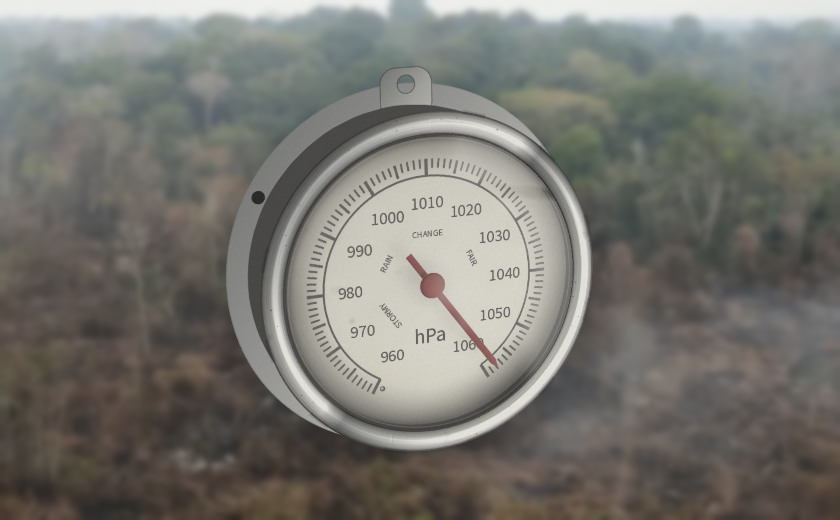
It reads 1058
